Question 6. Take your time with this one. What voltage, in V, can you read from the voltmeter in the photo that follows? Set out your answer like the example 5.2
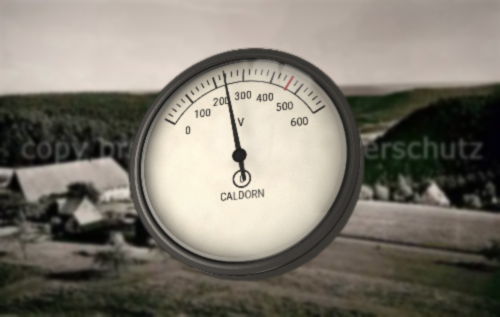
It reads 240
